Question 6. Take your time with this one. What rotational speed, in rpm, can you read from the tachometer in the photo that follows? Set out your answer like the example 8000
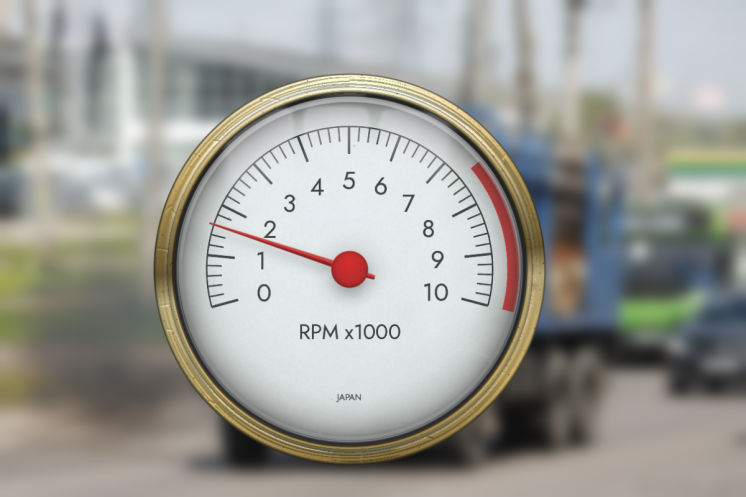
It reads 1600
